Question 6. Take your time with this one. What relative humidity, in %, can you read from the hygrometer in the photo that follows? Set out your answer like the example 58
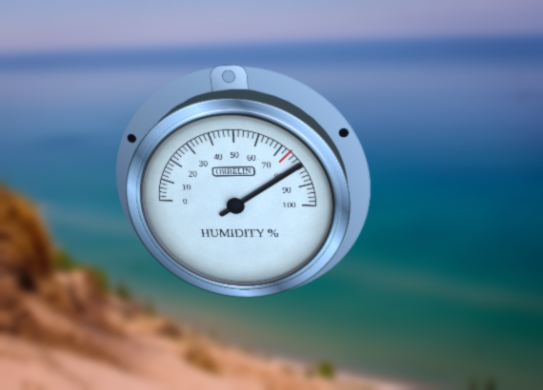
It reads 80
